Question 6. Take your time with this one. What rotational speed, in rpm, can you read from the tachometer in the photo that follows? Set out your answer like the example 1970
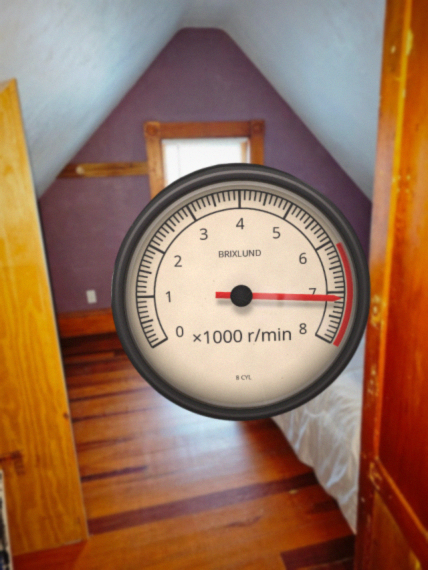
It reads 7100
